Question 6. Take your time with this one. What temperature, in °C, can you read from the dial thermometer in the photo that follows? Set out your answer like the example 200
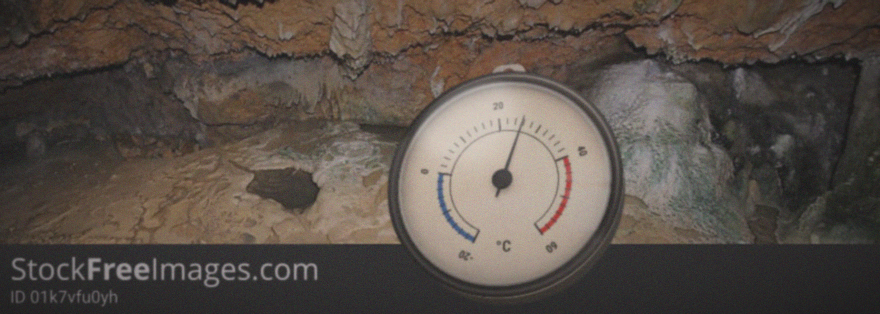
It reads 26
